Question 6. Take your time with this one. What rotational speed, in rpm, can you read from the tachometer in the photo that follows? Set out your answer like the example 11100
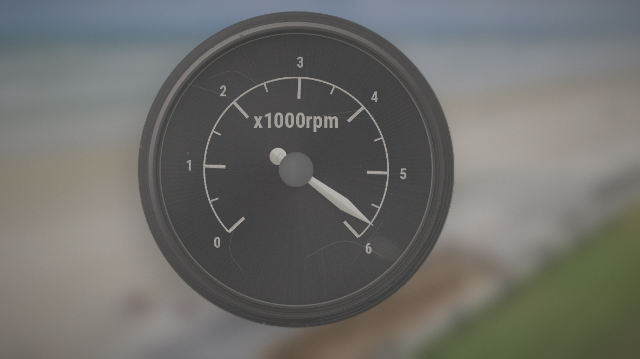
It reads 5750
